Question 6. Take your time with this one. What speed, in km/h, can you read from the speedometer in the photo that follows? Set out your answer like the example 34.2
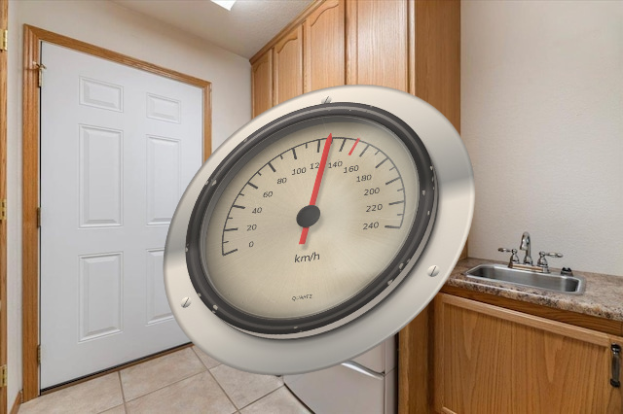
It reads 130
